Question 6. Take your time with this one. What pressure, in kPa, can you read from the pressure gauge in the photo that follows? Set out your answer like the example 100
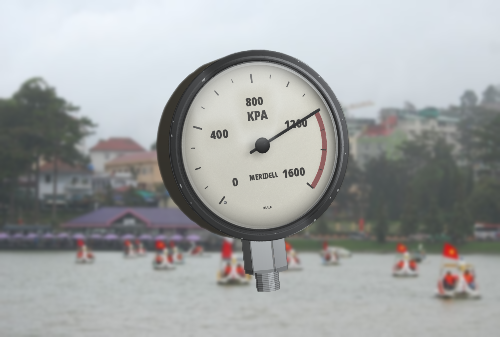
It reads 1200
